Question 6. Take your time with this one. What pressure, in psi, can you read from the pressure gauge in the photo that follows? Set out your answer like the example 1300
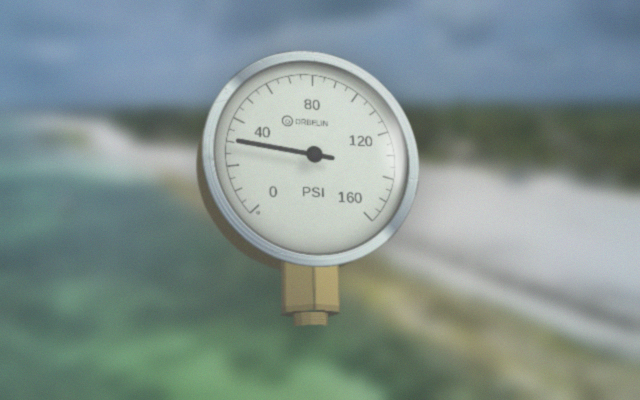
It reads 30
